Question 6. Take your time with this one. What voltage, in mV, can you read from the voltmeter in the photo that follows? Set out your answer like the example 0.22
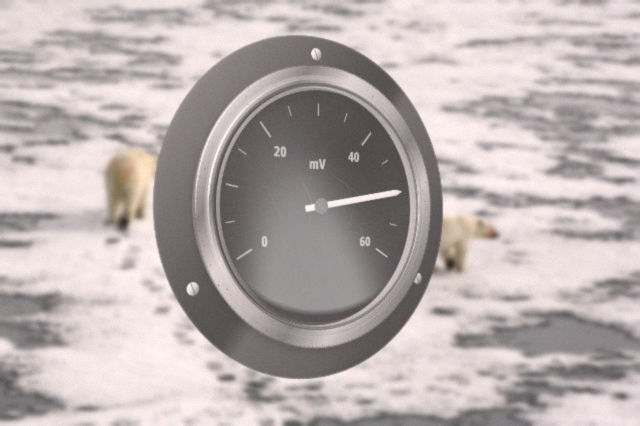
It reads 50
